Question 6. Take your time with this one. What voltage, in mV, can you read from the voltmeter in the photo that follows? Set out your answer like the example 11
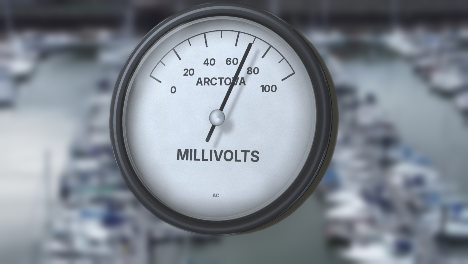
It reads 70
